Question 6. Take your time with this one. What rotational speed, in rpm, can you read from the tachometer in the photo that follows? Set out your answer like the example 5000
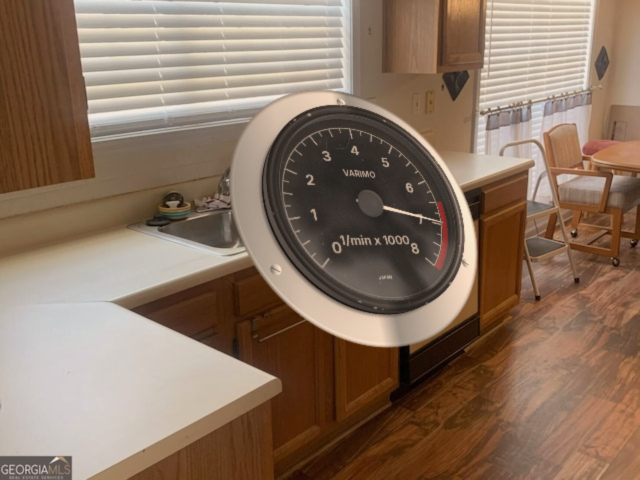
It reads 7000
